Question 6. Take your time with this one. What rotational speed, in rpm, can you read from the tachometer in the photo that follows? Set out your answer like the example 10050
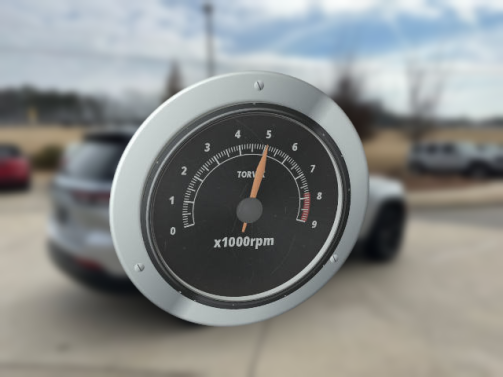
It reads 5000
